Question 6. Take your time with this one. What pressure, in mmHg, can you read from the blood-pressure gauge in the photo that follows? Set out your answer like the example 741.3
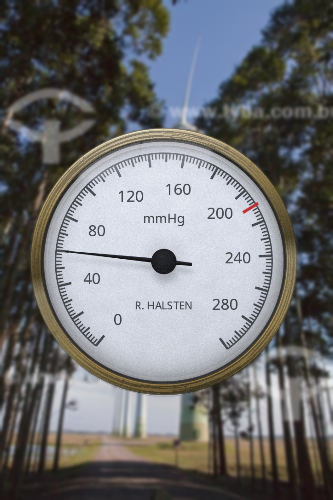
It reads 60
